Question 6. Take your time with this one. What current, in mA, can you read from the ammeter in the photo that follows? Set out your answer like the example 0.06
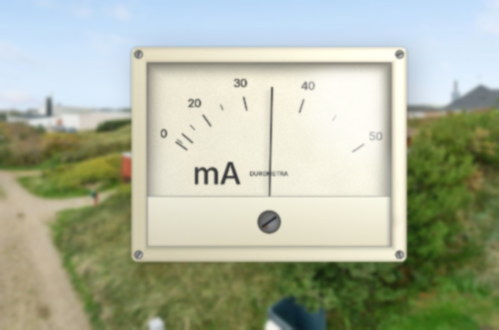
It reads 35
